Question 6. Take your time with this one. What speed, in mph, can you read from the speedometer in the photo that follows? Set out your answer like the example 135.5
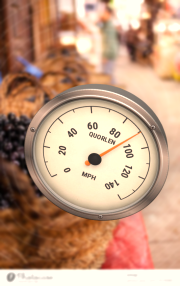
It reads 90
